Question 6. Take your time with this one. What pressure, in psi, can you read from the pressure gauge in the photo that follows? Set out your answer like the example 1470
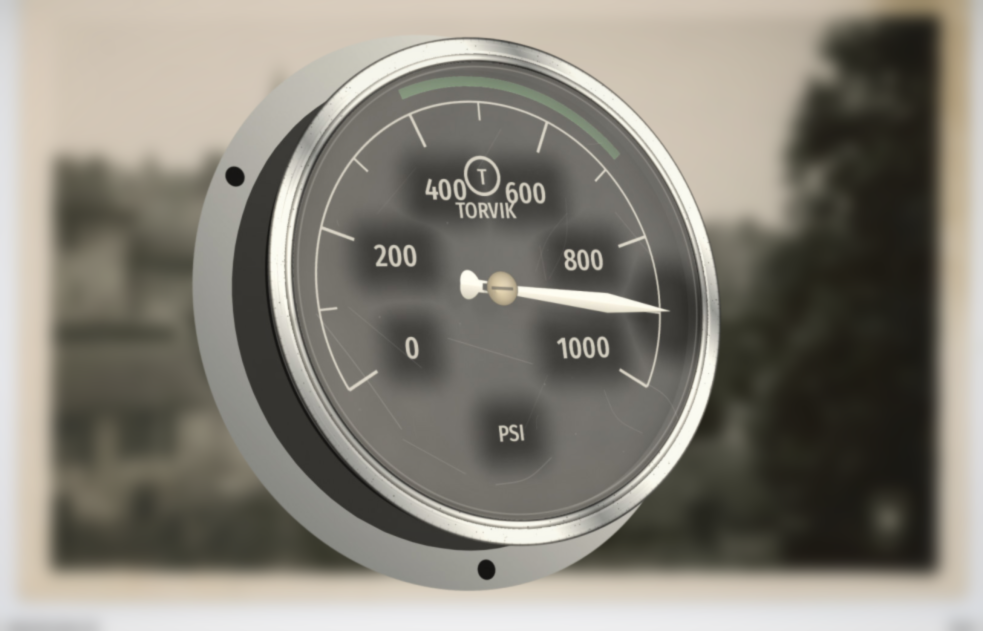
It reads 900
